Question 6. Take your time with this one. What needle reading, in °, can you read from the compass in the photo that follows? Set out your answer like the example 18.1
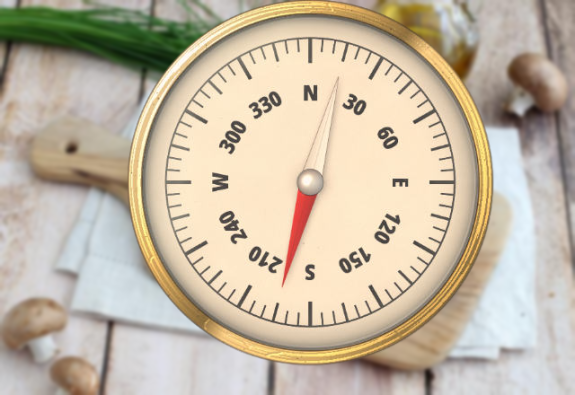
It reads 195
